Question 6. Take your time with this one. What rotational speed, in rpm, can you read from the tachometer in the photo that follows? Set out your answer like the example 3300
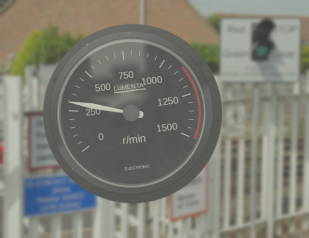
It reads 300
